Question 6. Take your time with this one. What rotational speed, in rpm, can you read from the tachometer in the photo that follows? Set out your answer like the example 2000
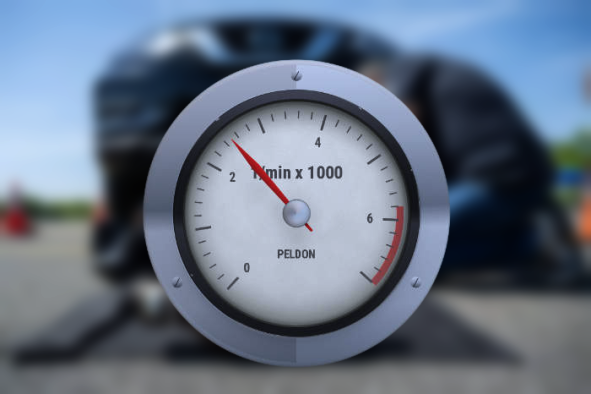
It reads 2500
